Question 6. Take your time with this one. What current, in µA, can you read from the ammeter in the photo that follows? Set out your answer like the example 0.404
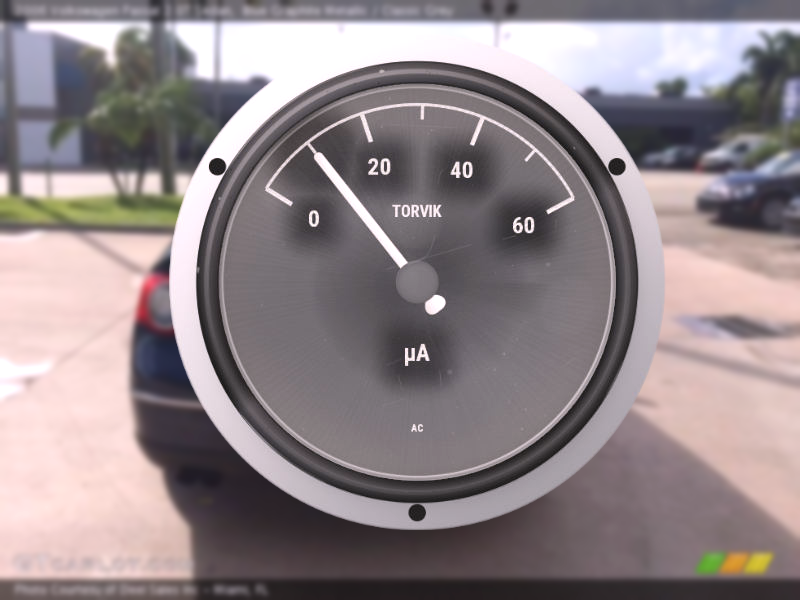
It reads 10
